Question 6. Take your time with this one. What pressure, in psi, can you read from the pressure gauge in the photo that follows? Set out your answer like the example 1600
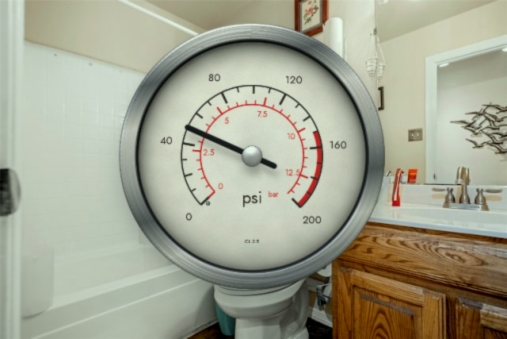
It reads 50
